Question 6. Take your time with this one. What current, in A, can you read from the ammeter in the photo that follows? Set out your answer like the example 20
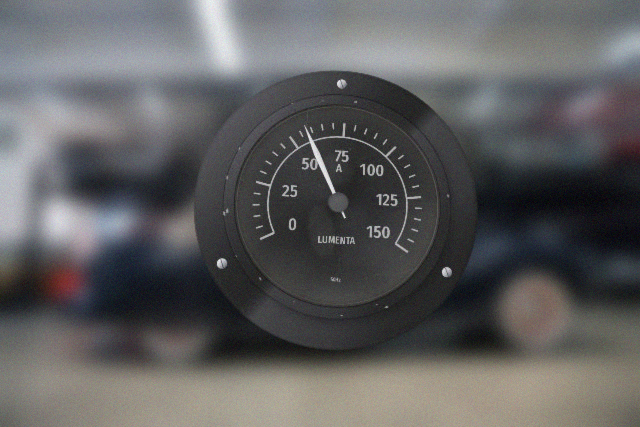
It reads 57.5
